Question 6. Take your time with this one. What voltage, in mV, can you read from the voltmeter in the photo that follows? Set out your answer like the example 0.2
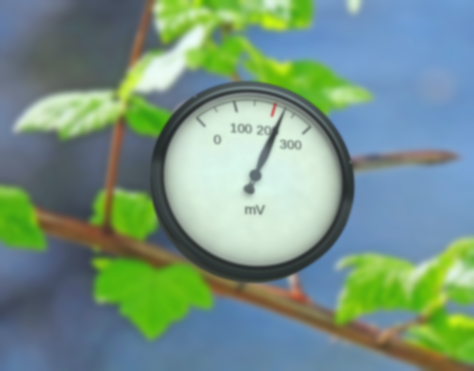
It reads 225
